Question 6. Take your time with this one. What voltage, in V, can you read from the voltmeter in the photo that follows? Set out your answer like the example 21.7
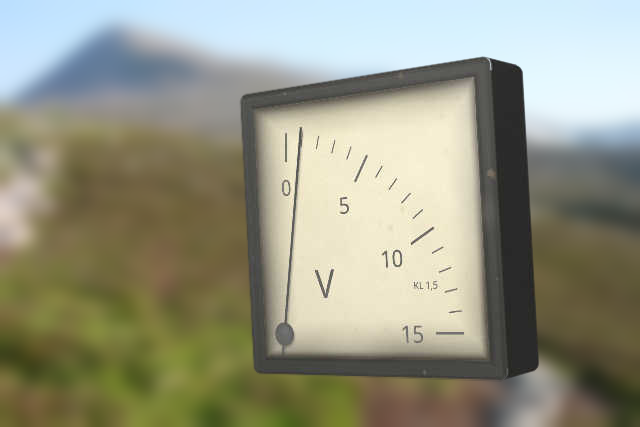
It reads 1
